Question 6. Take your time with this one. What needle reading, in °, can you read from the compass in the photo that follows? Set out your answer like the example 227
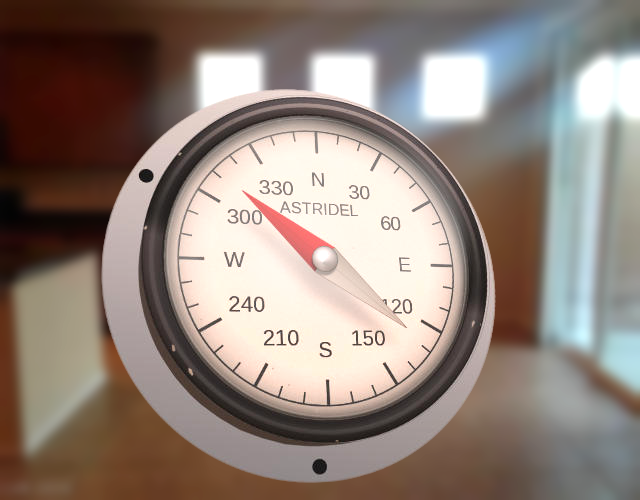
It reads 310
